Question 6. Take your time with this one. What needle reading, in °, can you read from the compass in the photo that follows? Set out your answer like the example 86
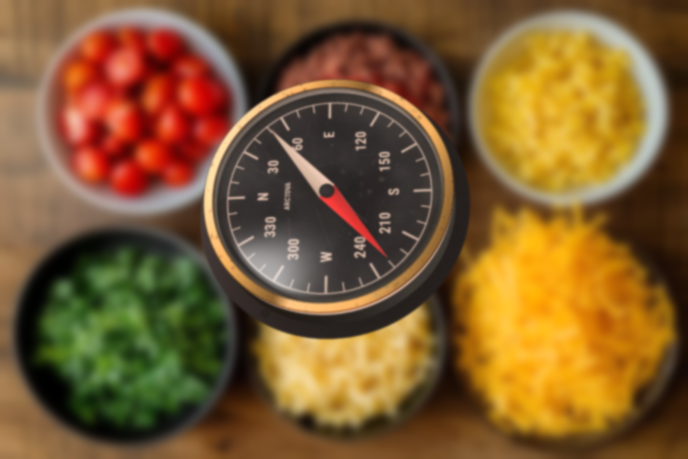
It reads 230
